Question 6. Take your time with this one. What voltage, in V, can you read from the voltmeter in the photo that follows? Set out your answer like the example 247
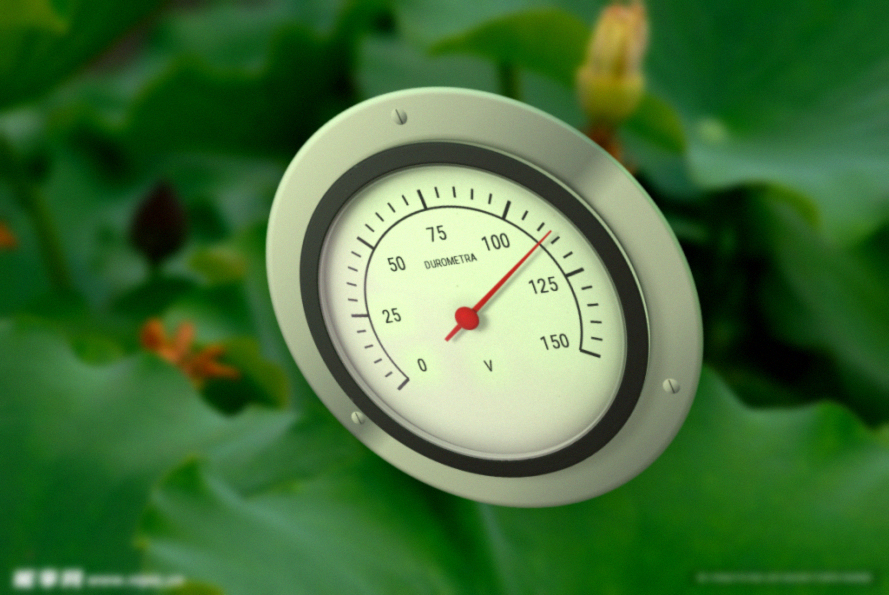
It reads 112.5
